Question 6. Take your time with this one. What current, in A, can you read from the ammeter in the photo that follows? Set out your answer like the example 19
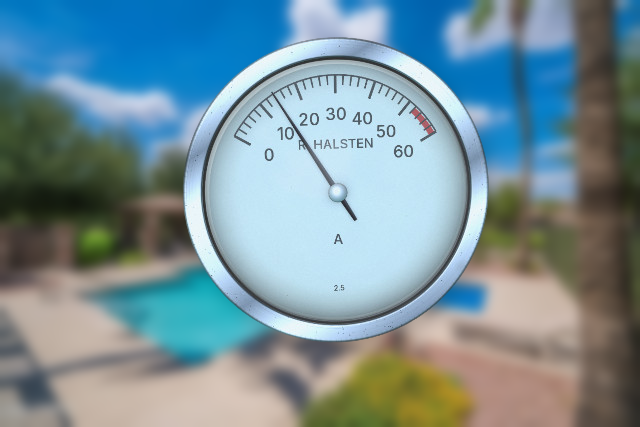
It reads 14
